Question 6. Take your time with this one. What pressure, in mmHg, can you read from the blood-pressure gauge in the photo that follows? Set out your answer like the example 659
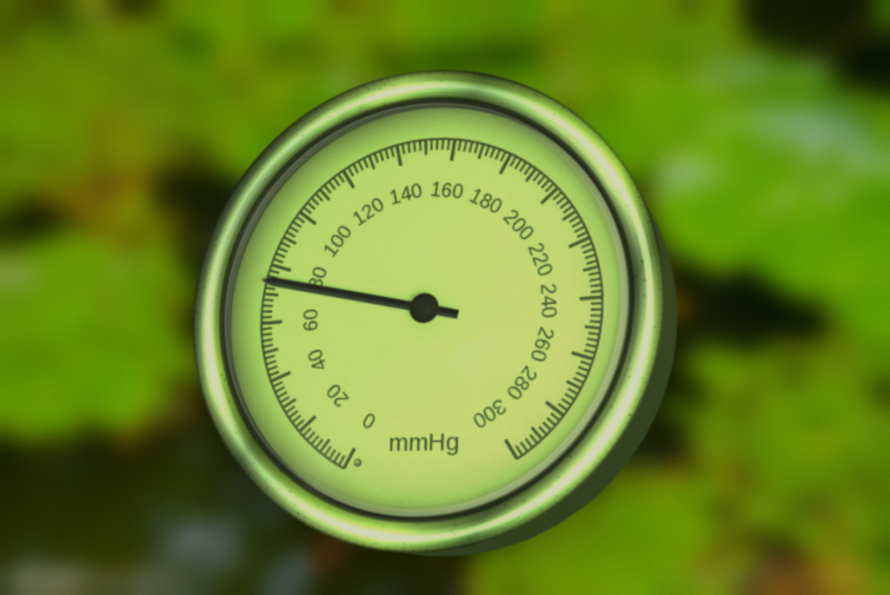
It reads 74
